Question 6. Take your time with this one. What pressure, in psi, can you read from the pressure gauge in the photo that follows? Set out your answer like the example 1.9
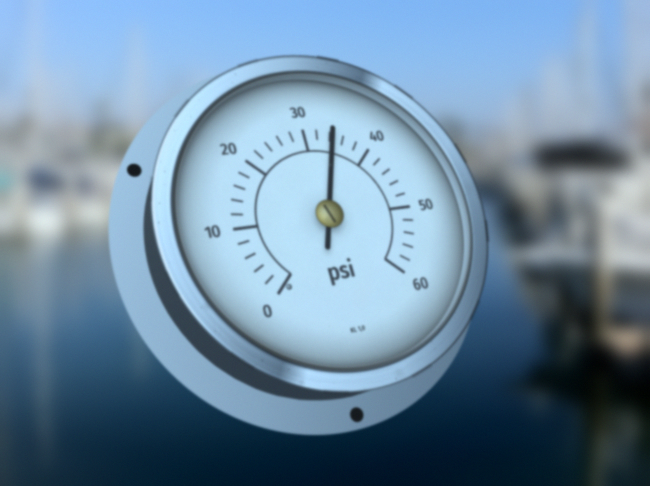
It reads 34
